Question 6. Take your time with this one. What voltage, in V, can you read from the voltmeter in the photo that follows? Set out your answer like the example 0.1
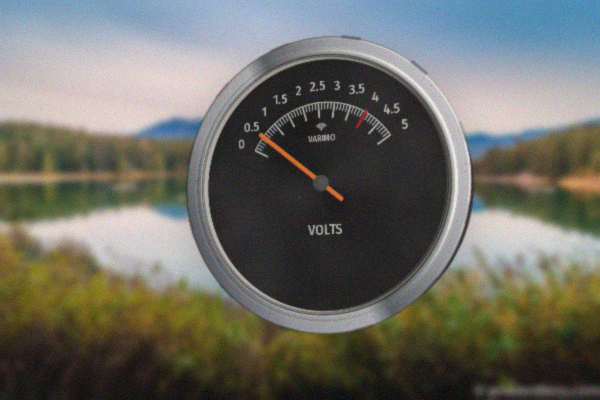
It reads 0.5
